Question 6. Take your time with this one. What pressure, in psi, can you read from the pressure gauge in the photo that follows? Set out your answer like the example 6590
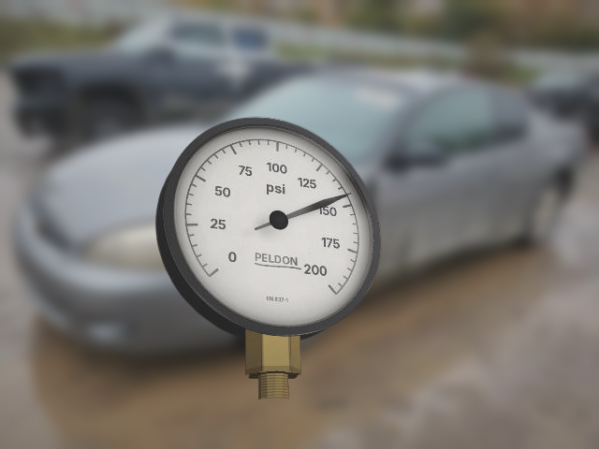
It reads 145
